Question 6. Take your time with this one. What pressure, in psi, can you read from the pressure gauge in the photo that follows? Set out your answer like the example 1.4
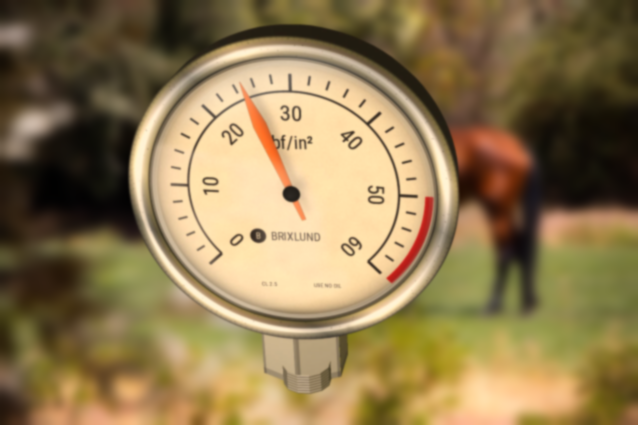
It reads 25
